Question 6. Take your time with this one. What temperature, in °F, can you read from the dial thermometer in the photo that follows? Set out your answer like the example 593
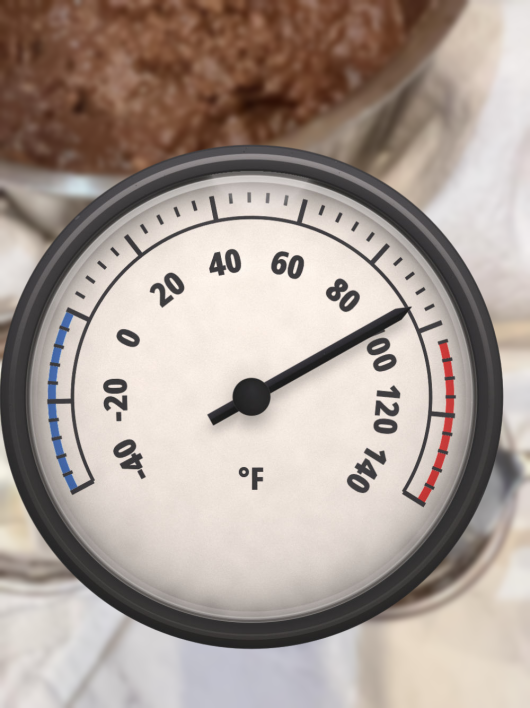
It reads 94
